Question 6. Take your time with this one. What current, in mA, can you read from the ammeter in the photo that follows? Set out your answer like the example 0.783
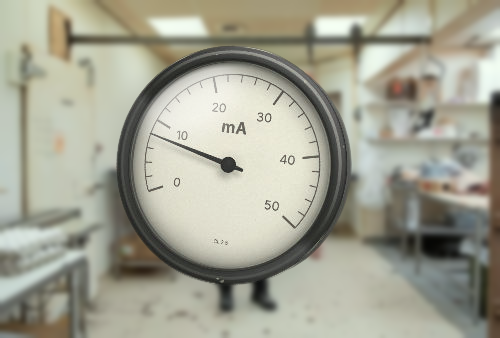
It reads 8
